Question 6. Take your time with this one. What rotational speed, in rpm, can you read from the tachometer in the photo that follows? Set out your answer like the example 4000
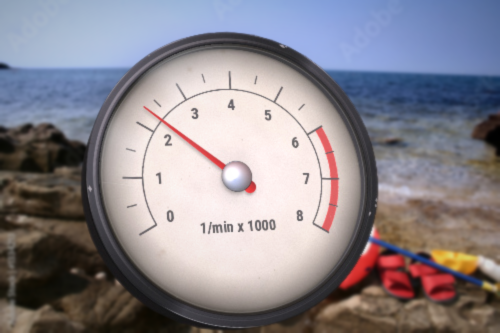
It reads 2250
